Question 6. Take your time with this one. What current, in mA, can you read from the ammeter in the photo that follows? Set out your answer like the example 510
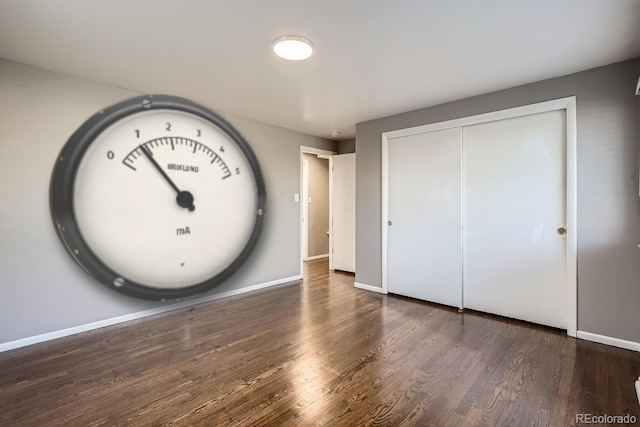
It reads 0.8
